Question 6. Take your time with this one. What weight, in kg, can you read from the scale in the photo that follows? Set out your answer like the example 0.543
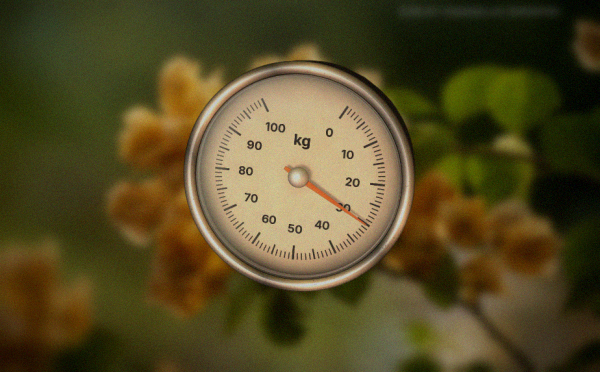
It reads 30
